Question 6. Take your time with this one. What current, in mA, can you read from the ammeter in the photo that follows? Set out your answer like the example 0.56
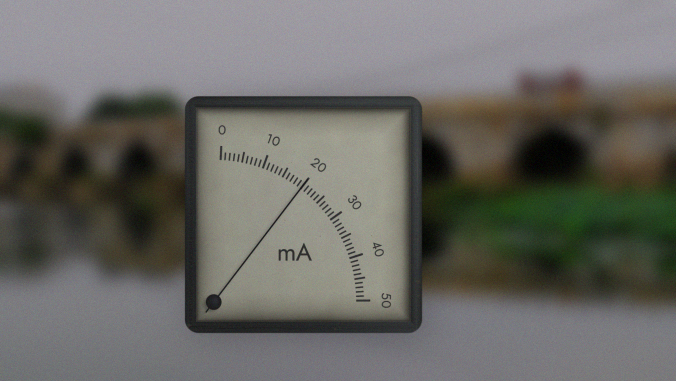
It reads 20
